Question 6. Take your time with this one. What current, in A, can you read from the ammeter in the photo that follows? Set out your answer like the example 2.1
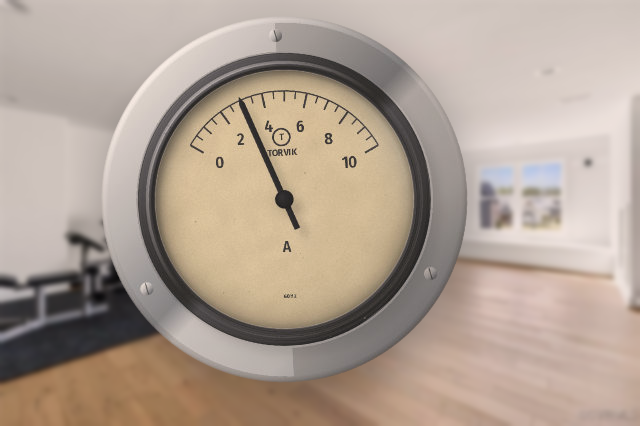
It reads 3
